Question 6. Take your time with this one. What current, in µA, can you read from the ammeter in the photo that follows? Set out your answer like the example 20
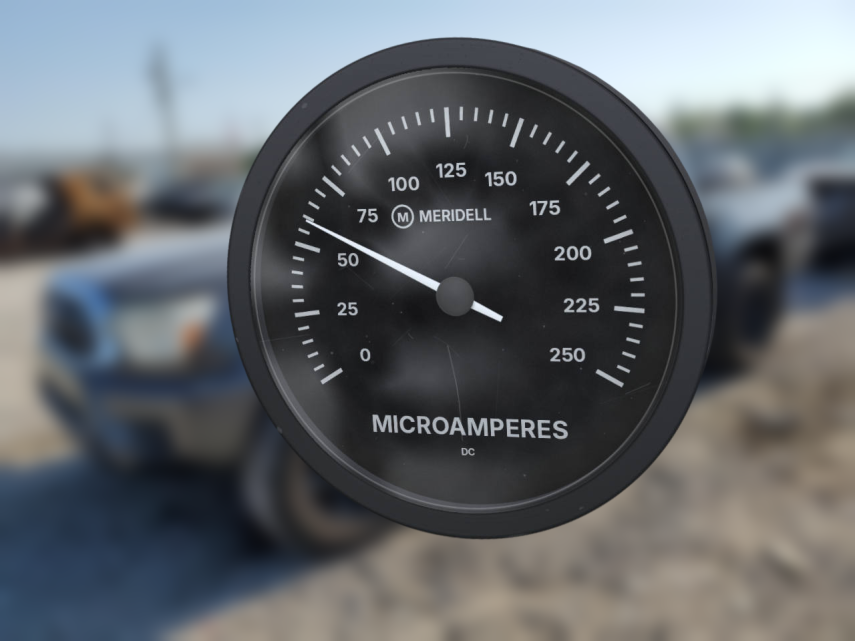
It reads 60
